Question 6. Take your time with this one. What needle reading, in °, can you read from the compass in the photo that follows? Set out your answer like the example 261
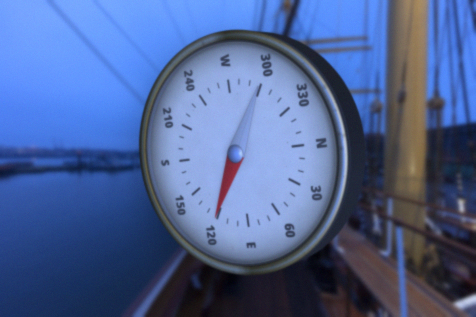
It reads 120
